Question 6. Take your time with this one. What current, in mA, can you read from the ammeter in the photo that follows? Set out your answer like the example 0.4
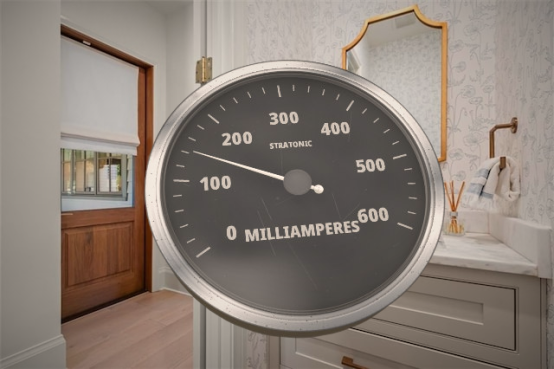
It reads 140
